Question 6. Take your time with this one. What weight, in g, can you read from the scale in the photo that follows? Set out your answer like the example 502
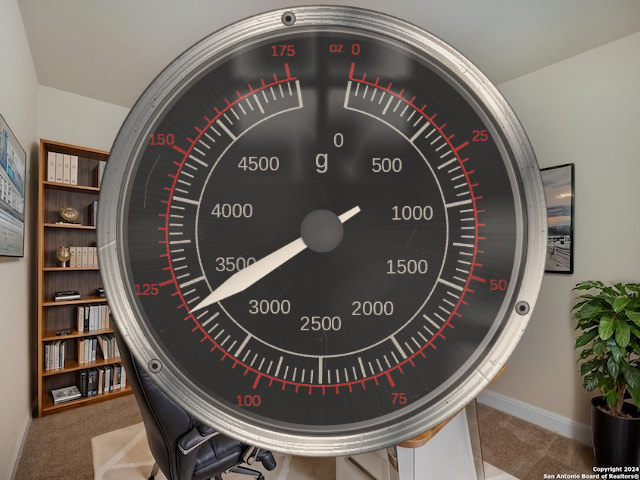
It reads 3350
